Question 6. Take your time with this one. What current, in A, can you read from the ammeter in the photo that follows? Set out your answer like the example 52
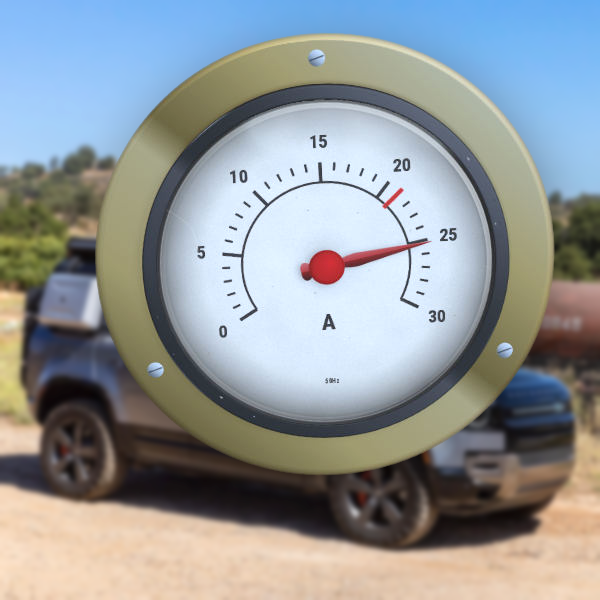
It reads 25
